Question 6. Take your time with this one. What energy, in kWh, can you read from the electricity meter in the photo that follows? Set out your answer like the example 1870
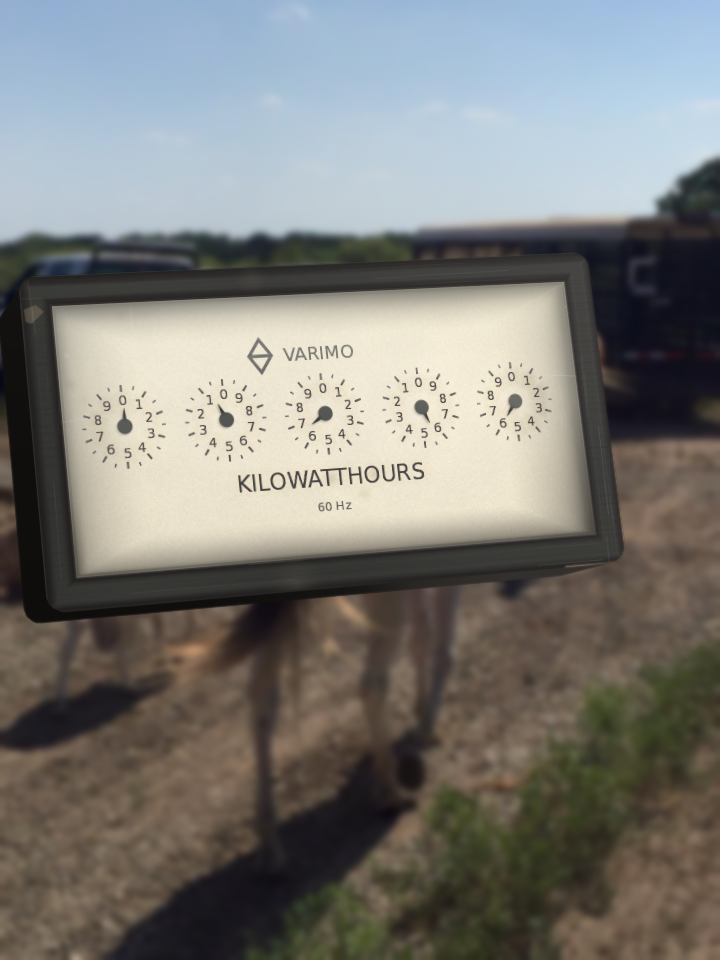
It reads 656
